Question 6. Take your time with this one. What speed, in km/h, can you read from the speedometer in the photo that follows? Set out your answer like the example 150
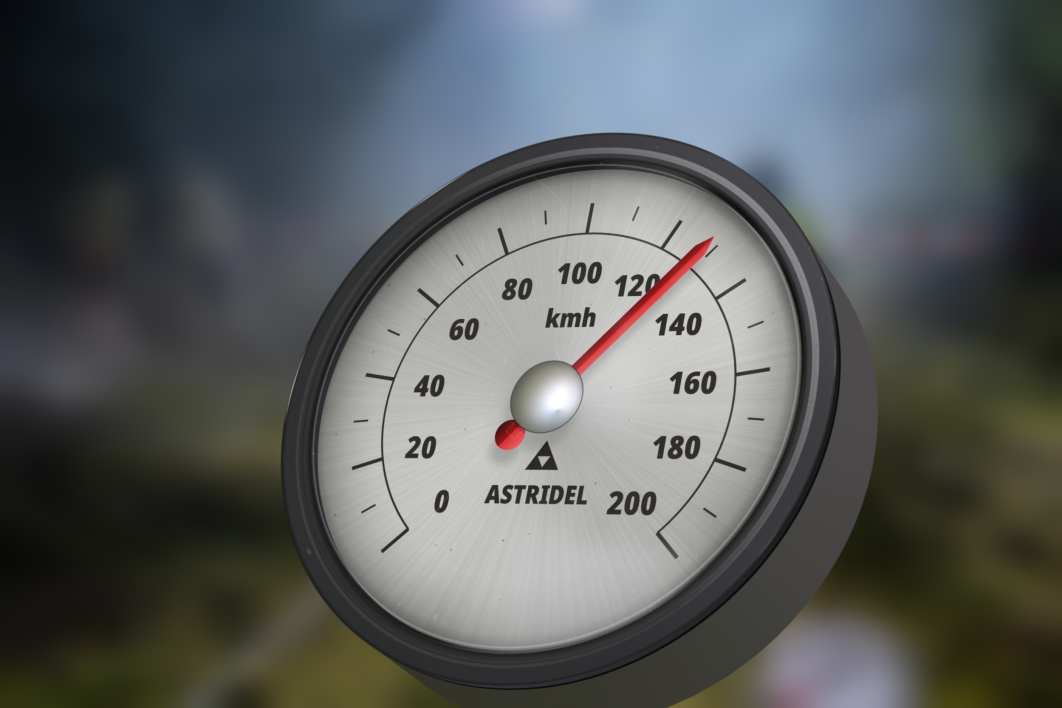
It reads 130
